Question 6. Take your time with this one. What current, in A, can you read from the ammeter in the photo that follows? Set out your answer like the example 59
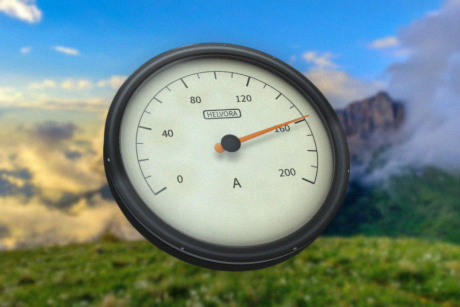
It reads 160
